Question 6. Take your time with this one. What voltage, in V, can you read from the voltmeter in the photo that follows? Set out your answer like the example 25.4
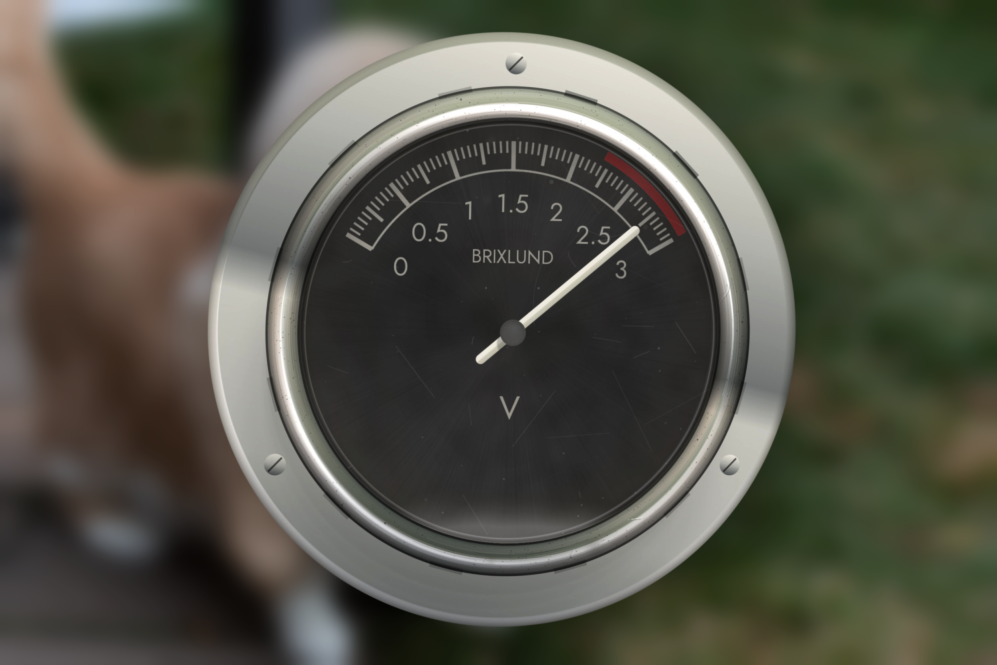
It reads 2.75
